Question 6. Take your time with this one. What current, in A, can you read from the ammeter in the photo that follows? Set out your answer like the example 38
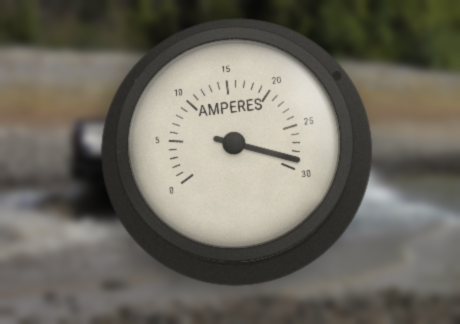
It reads 29
